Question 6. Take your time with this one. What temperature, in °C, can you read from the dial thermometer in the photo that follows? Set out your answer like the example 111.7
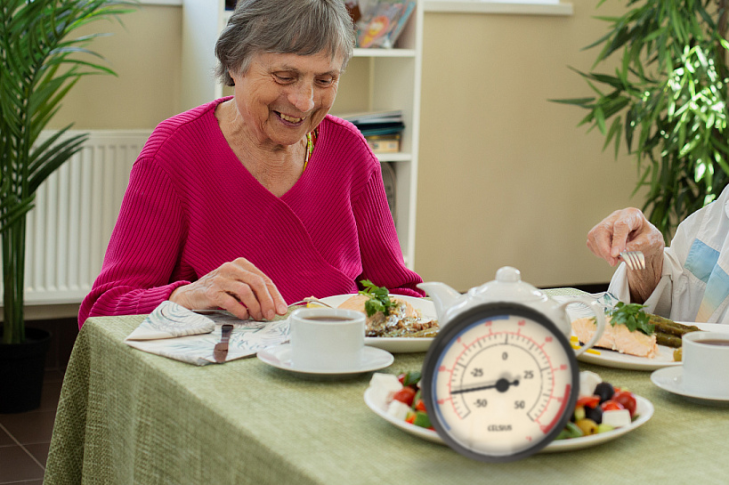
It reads -37.5
